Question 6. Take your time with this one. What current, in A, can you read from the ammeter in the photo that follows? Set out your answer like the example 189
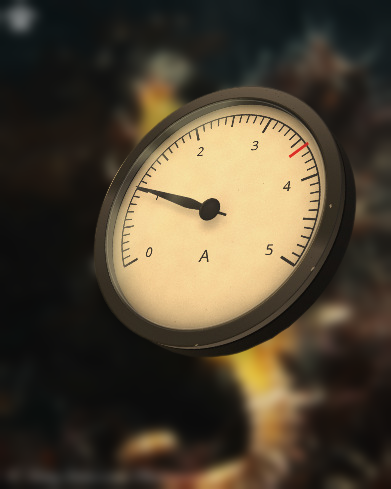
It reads 1
